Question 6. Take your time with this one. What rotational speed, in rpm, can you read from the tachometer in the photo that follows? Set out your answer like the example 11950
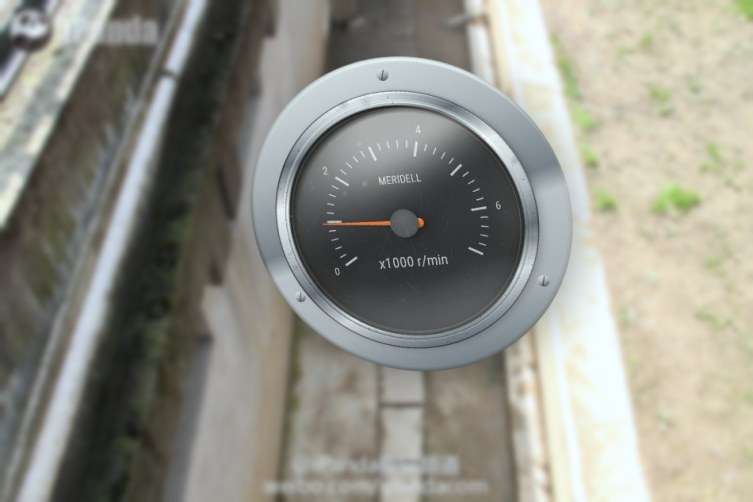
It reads 1000
